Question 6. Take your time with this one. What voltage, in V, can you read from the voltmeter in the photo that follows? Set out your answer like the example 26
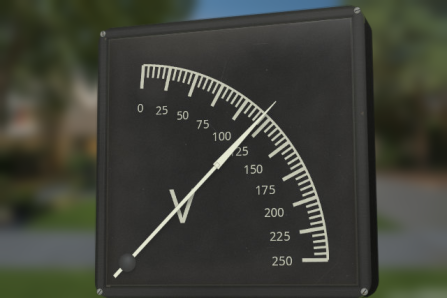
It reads 120
